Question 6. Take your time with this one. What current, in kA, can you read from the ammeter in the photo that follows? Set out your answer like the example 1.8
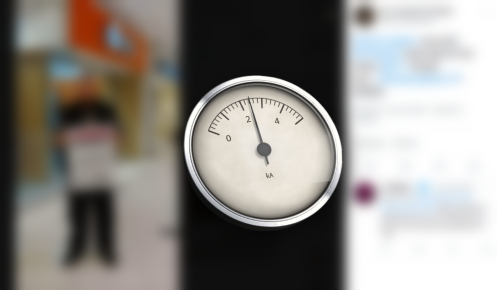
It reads 2.4
